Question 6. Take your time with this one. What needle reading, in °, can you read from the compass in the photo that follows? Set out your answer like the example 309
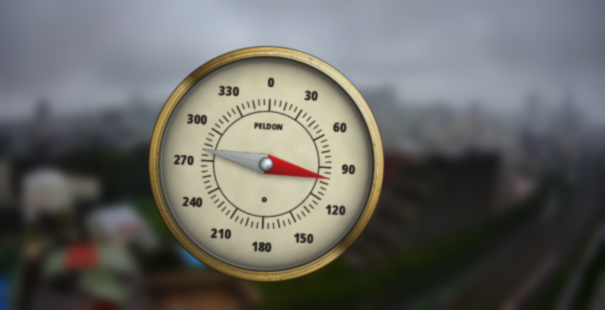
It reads 100
